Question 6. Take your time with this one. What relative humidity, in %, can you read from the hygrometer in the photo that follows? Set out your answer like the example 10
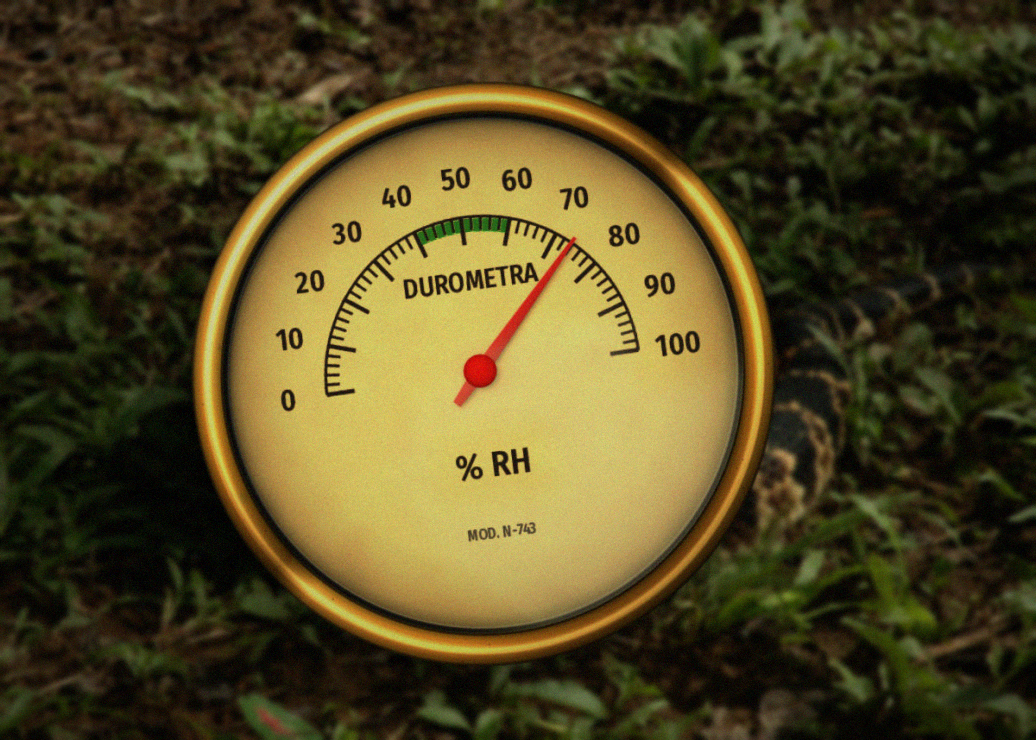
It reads 74
